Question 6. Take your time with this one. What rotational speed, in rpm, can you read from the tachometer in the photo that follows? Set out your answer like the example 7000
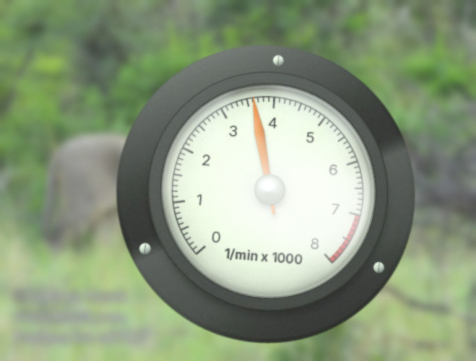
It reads 3600
